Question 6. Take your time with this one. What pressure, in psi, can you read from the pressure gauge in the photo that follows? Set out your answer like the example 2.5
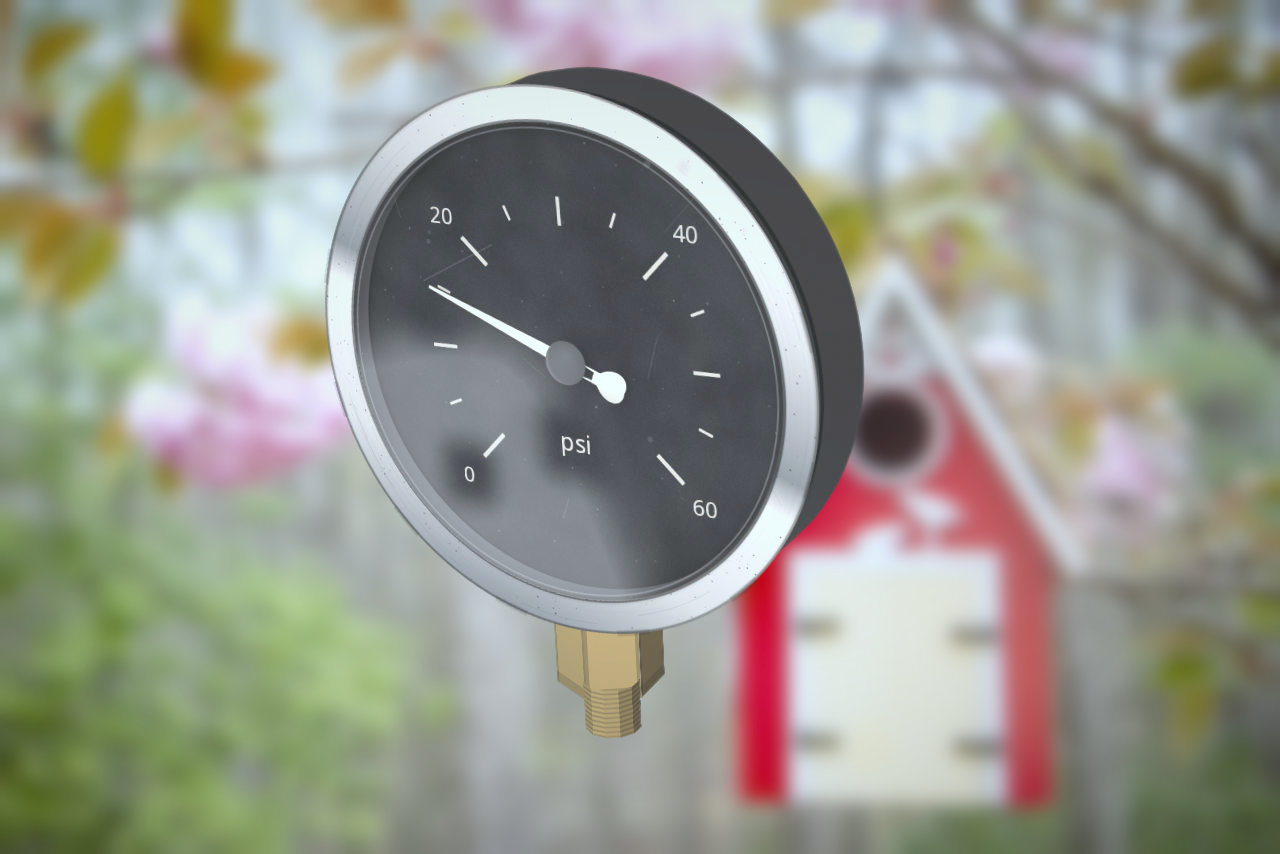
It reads 15
